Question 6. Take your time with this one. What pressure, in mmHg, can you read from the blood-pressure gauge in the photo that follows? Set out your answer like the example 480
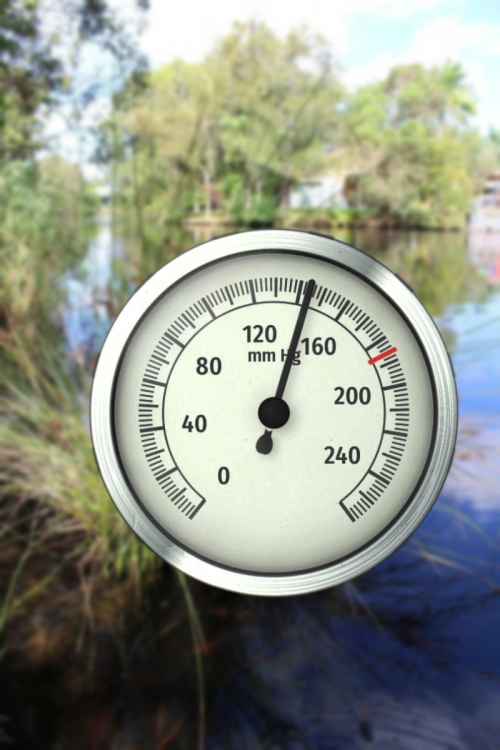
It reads 144
